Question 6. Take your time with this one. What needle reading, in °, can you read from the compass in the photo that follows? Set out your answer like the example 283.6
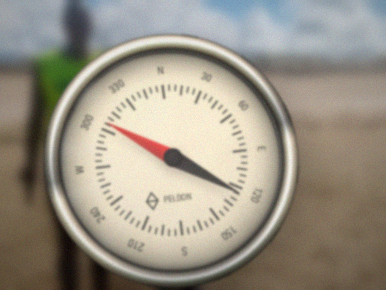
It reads 305
